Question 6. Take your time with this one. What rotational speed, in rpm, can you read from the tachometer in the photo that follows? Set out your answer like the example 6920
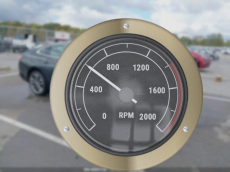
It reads 600
